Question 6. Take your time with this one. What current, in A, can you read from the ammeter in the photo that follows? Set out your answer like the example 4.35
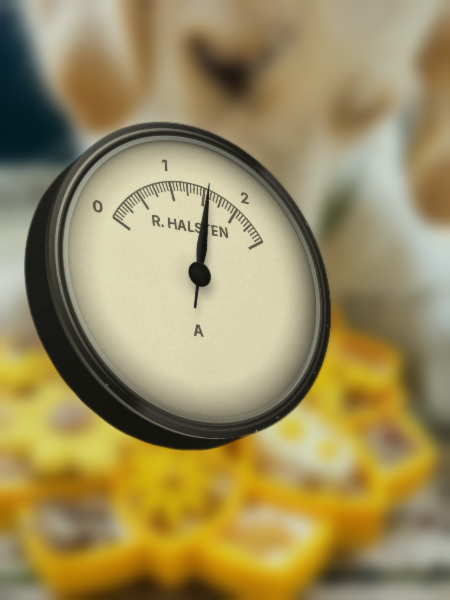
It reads 1.5
